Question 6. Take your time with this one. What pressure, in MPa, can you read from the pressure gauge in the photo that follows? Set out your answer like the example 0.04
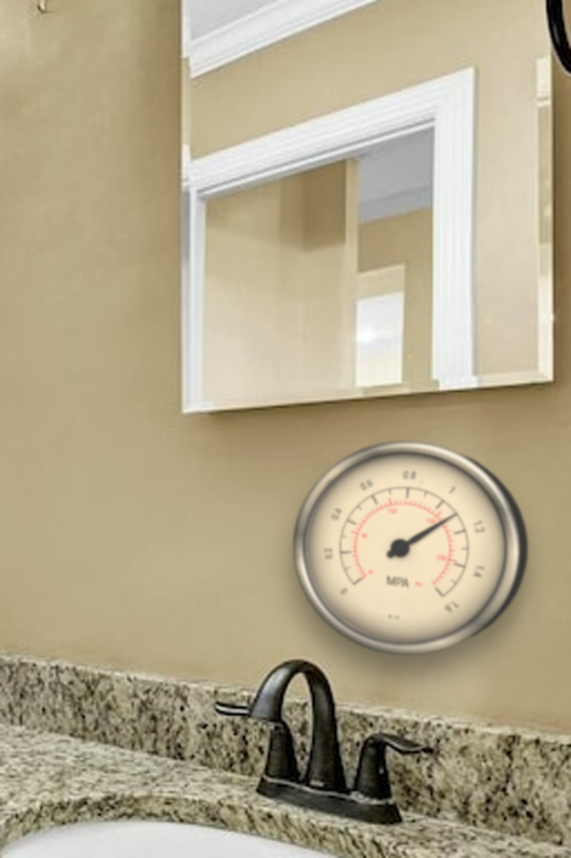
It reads 1.1
